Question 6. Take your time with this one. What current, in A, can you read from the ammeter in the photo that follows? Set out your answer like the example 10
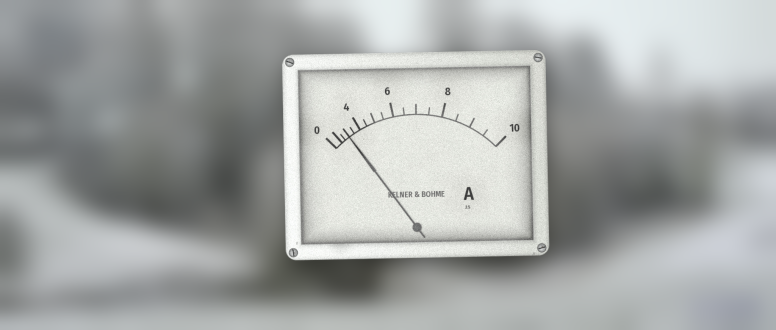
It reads 3
